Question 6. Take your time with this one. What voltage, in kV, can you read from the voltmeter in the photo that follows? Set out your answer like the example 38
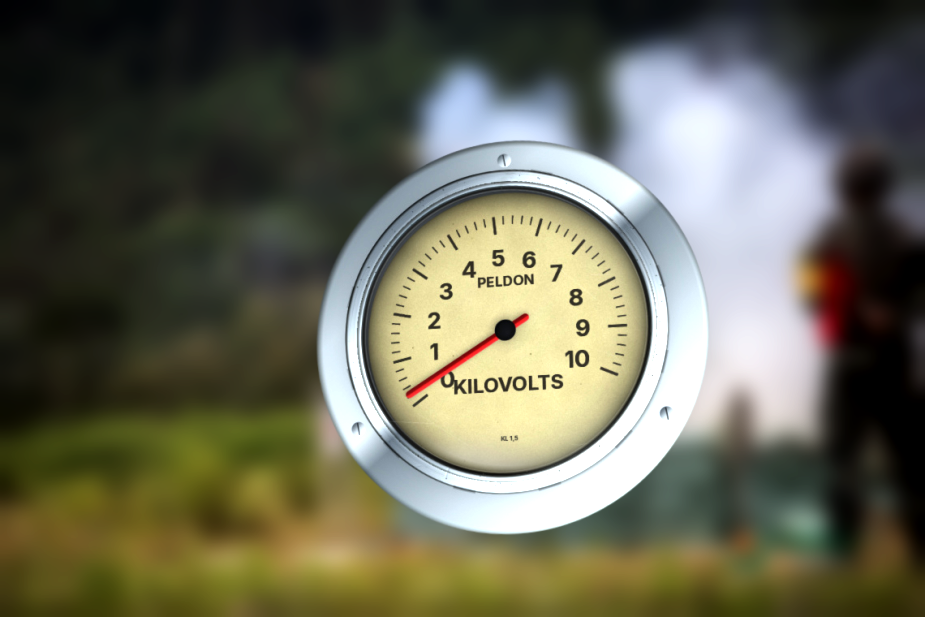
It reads 0.2
